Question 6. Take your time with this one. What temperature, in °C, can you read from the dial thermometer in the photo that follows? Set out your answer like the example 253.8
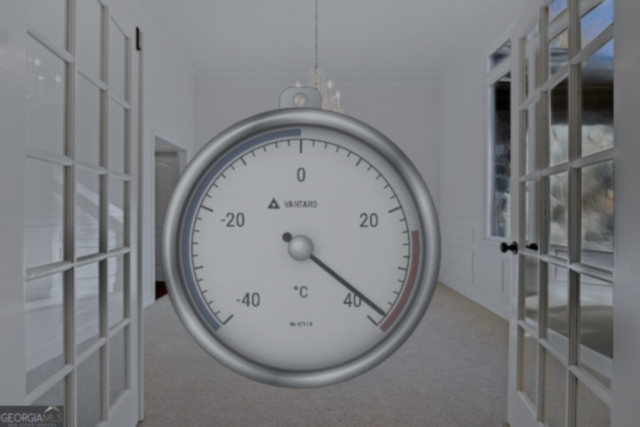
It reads 38
